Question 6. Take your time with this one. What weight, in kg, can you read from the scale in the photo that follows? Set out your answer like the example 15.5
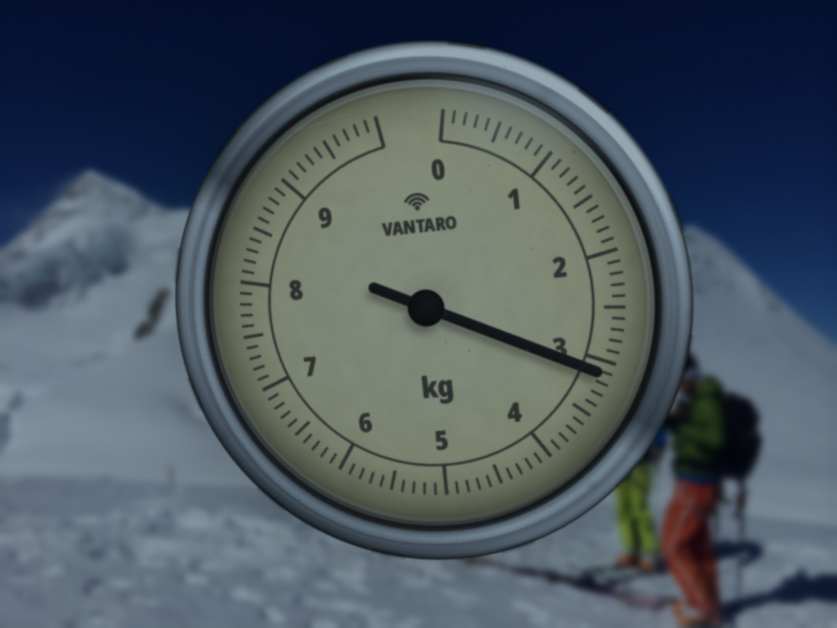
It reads 3.1
